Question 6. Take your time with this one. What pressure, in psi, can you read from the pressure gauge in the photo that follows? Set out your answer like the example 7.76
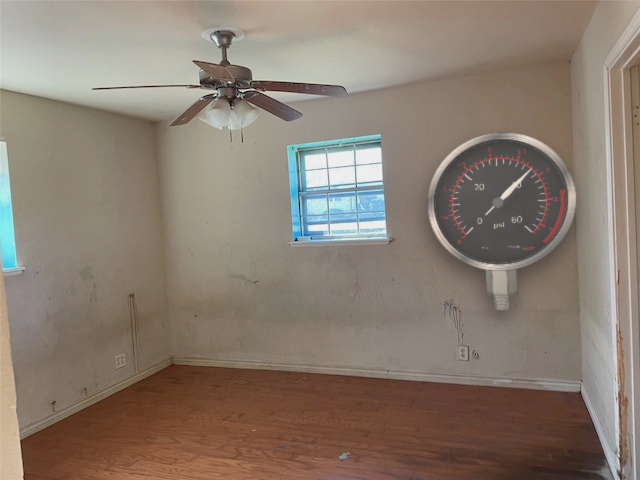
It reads 40
